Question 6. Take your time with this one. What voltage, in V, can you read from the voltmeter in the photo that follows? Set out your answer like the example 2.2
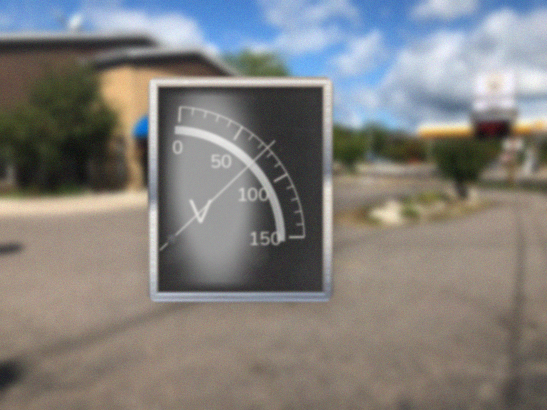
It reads 75
